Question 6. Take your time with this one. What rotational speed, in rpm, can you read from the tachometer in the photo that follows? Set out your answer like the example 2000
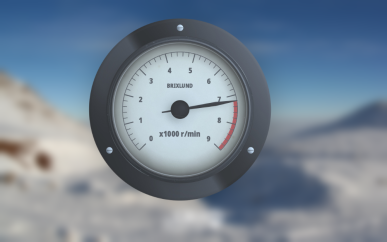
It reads 7200
